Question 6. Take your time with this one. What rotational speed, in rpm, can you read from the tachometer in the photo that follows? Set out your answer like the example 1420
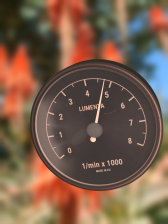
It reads 4750
